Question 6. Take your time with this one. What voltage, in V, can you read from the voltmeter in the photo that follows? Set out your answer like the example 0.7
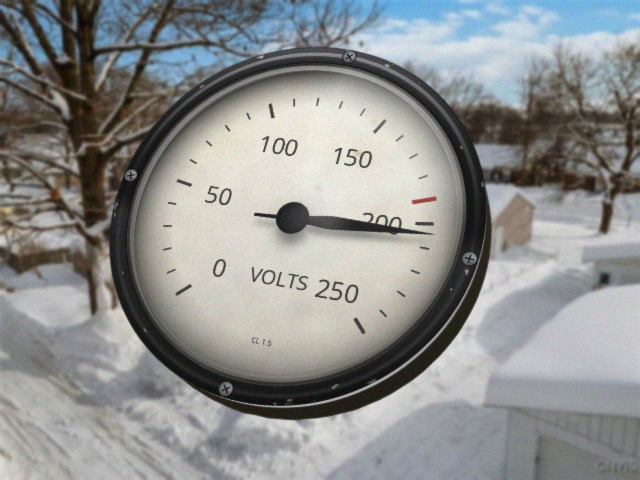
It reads 205
